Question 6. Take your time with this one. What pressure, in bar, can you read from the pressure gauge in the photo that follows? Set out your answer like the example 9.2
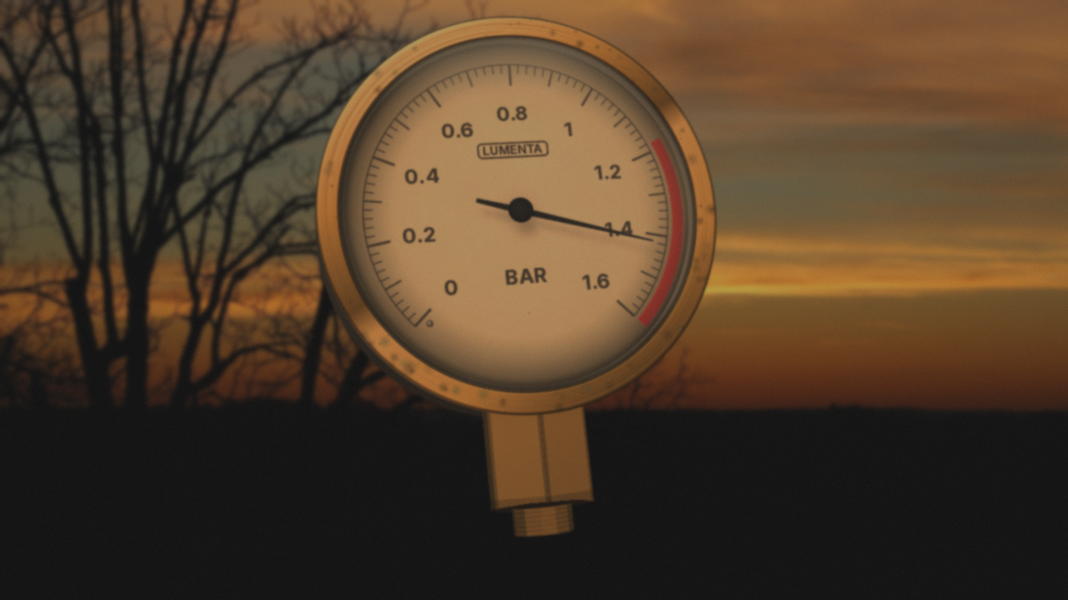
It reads 1.42
